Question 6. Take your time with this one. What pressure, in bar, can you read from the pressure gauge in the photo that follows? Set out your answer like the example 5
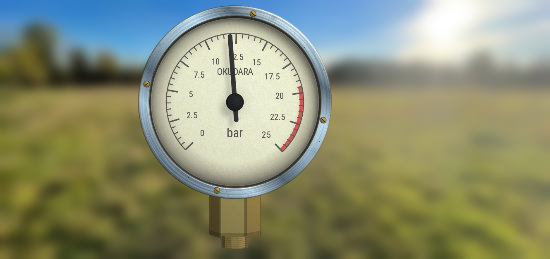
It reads 12
